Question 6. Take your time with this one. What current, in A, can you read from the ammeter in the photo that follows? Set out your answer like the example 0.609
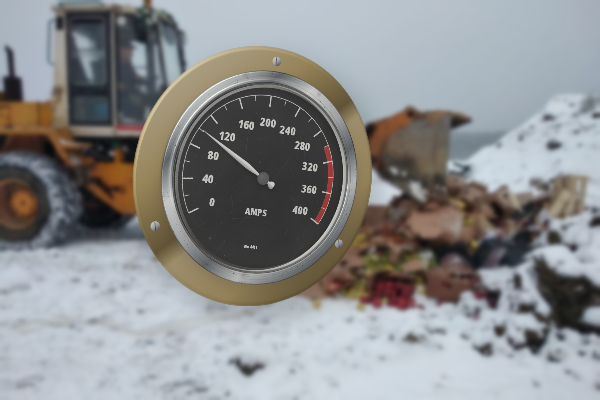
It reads 100
